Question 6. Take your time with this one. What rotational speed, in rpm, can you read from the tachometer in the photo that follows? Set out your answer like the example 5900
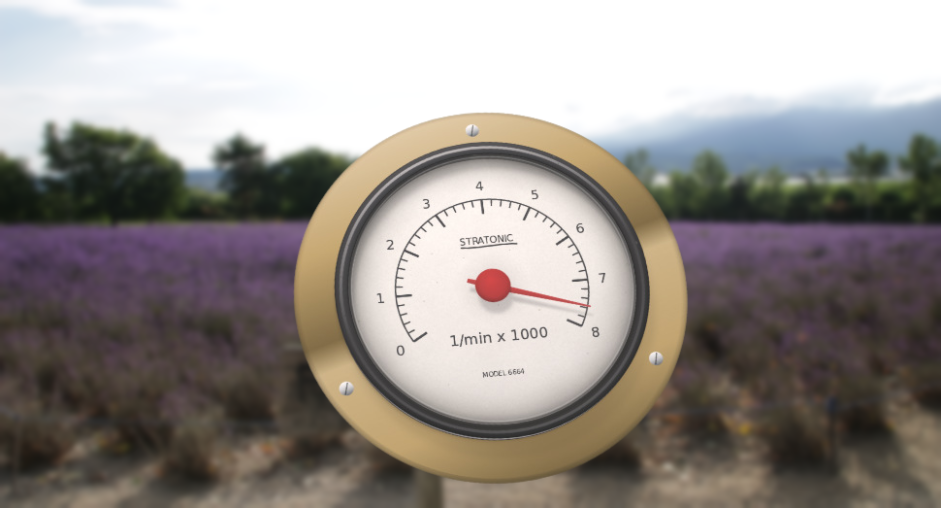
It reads 7600
